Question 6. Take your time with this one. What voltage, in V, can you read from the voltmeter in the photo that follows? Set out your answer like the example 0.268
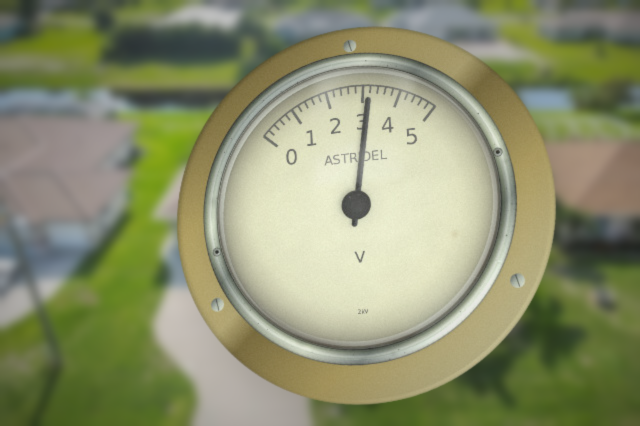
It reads 3.2
